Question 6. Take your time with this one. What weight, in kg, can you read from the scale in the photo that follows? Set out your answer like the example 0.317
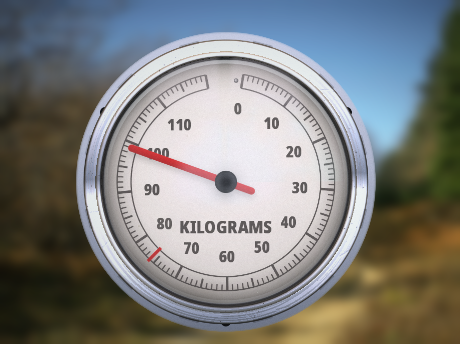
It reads 99
